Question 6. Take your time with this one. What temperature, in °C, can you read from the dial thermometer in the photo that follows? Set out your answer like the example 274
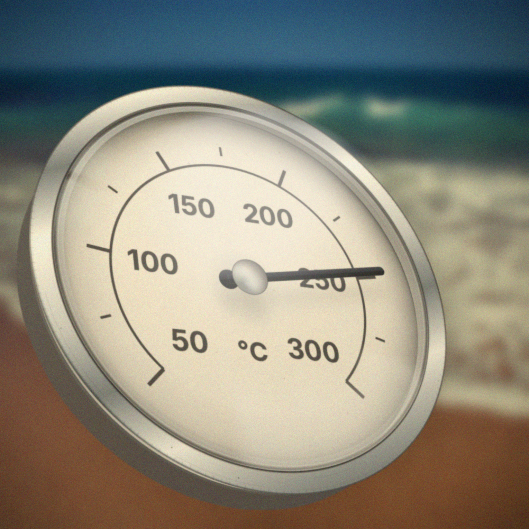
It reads 250
